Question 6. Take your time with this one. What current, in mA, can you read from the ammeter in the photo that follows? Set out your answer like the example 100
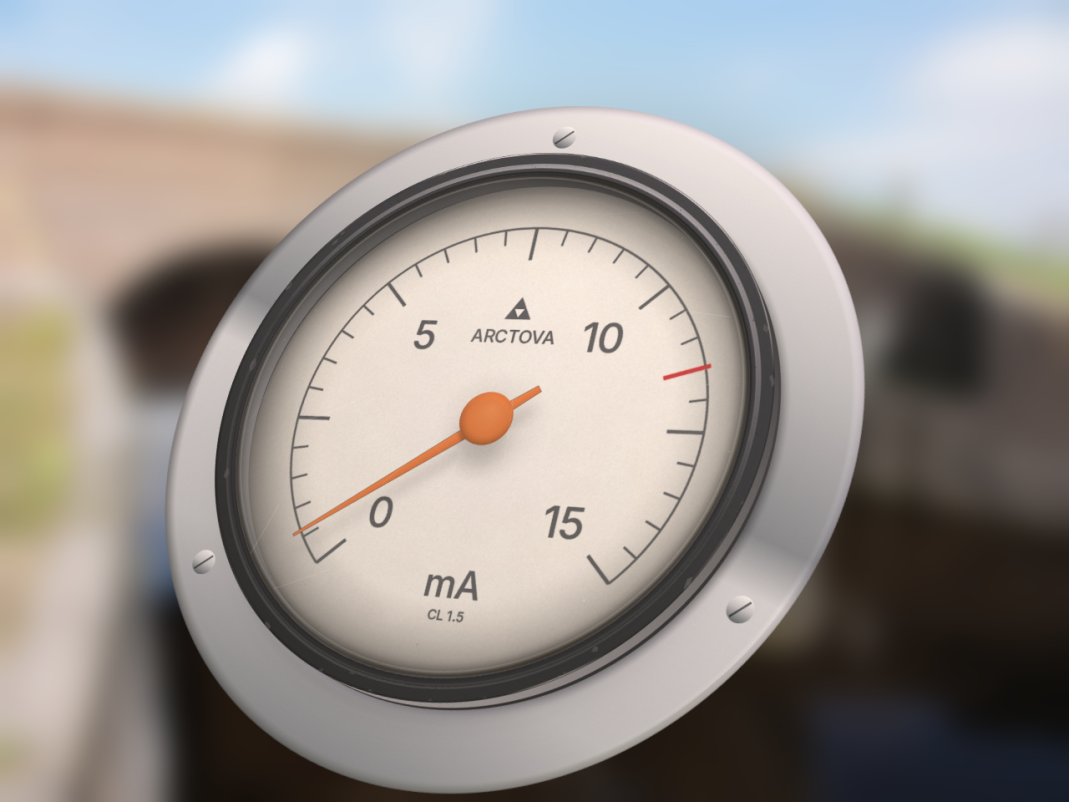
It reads 0.5
